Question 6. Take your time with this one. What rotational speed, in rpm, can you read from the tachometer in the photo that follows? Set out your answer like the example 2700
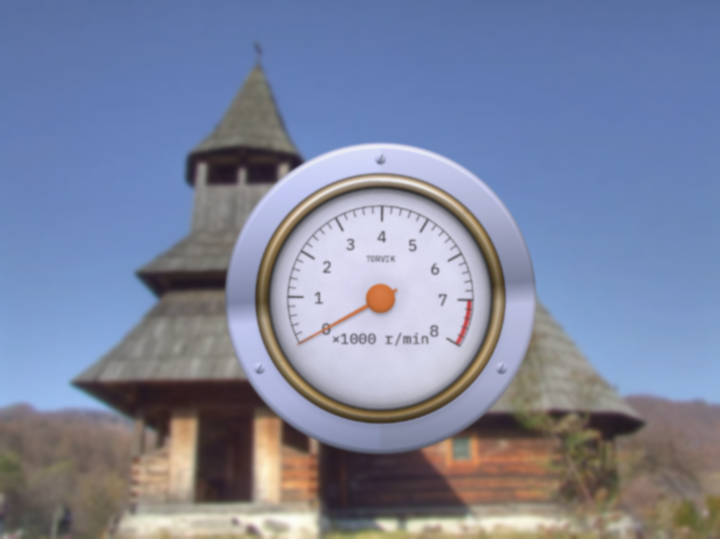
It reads 0
